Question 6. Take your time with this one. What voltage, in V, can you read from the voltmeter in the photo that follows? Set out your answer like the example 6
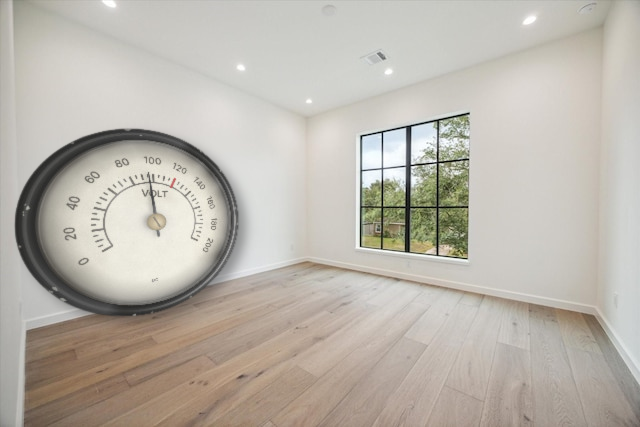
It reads 95
